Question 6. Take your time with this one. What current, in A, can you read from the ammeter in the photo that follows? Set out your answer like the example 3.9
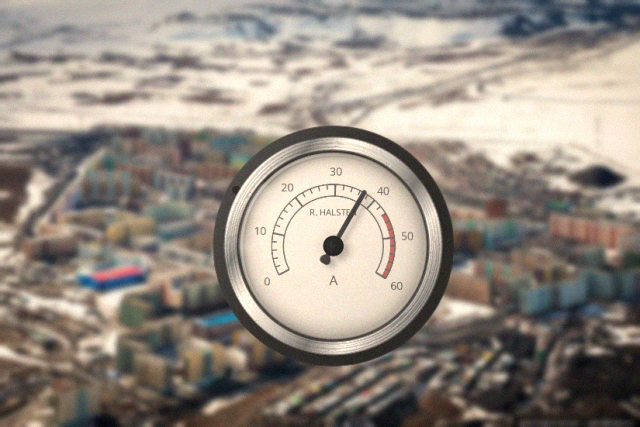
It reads 37
